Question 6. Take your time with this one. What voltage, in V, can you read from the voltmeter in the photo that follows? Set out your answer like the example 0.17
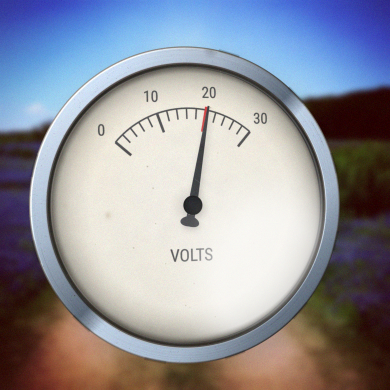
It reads 20
